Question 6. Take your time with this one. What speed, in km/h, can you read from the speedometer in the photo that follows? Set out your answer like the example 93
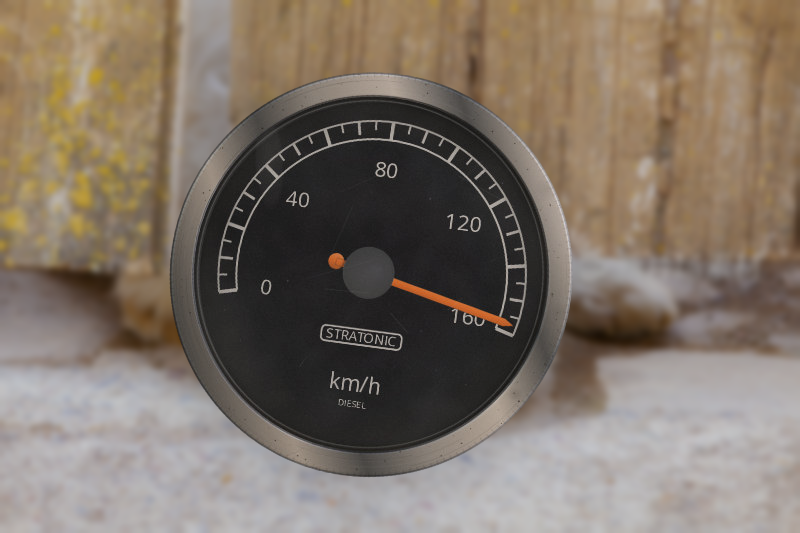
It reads 157.5
